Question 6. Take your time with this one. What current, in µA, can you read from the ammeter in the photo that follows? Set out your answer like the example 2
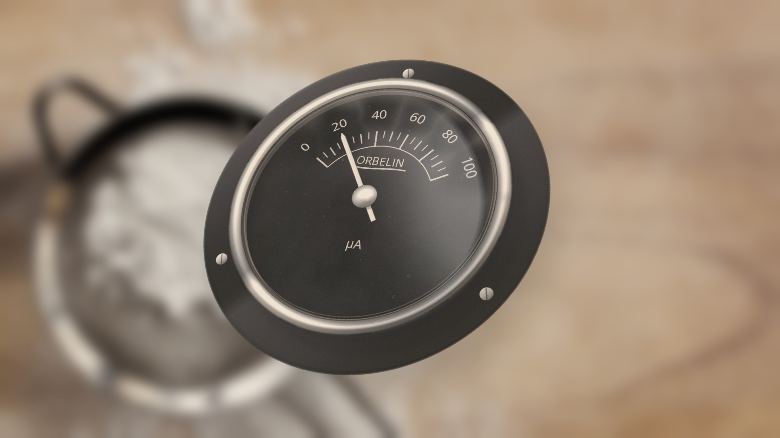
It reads 20
